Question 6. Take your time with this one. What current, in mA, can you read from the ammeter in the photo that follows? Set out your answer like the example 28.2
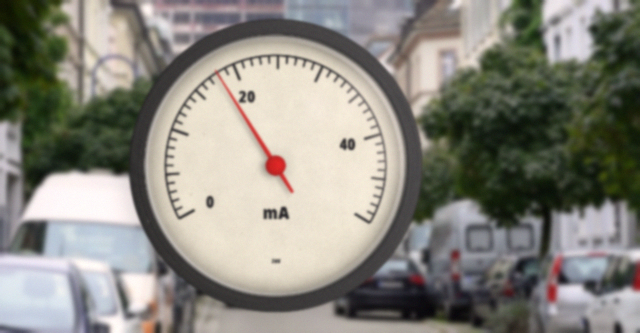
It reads 18
